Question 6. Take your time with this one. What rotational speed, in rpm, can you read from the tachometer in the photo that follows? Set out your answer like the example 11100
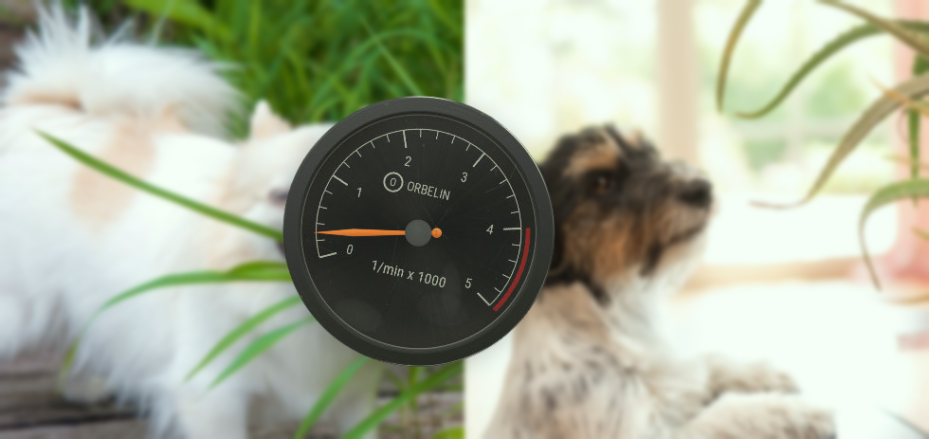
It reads 300
